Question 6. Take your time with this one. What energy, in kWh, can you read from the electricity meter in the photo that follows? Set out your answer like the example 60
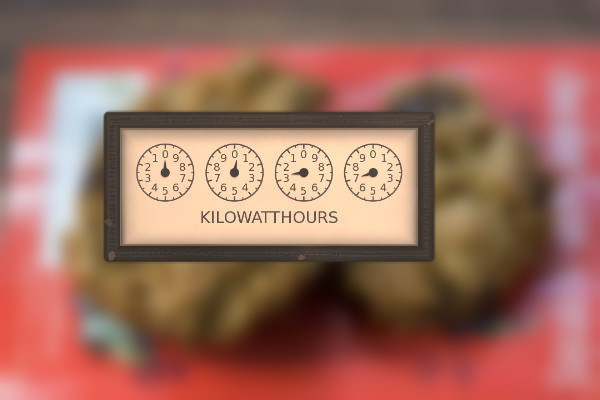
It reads 27
